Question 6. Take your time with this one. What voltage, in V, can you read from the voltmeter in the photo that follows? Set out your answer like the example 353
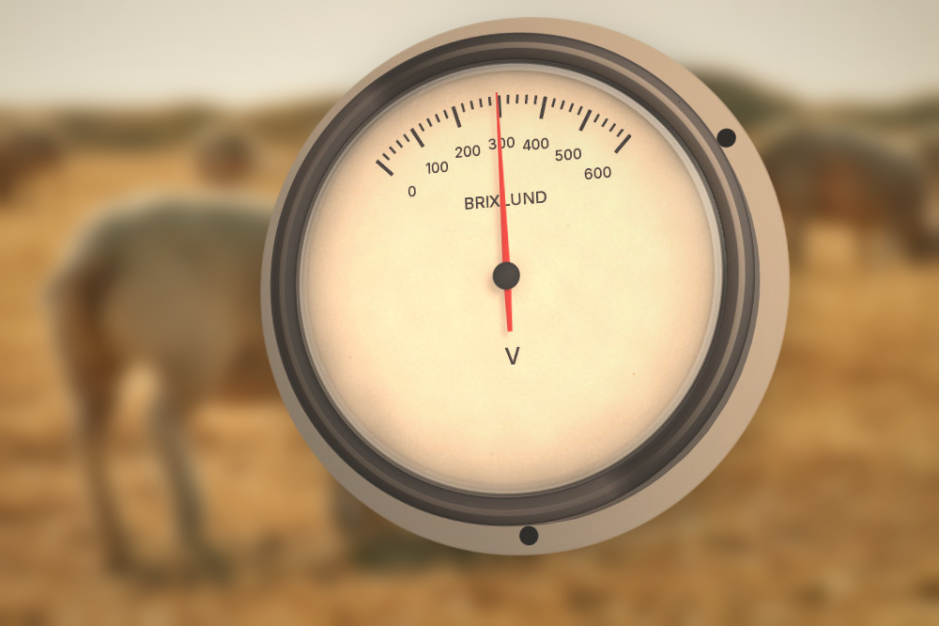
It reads 300
